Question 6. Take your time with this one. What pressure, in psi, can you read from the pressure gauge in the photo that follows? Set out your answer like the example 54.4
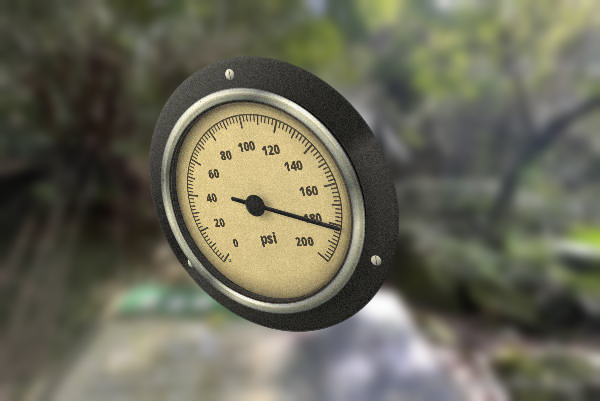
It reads 180
